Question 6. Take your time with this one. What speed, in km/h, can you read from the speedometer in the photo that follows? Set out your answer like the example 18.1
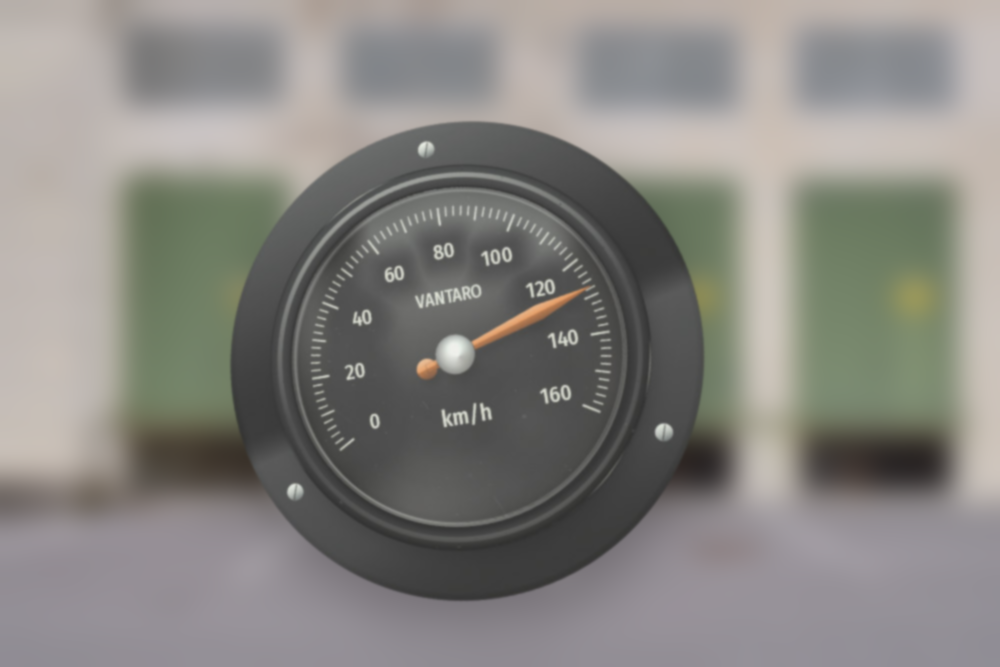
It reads 128
